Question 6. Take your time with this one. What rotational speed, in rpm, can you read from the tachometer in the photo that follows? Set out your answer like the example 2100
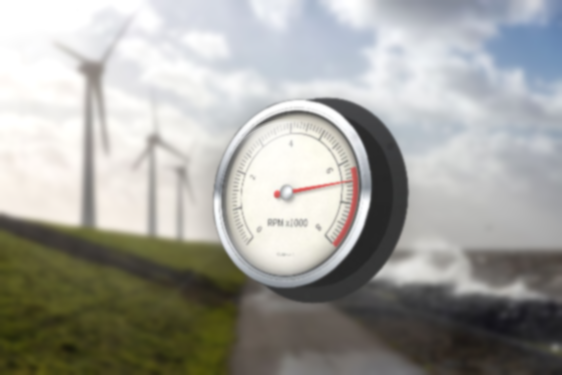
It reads 6500
